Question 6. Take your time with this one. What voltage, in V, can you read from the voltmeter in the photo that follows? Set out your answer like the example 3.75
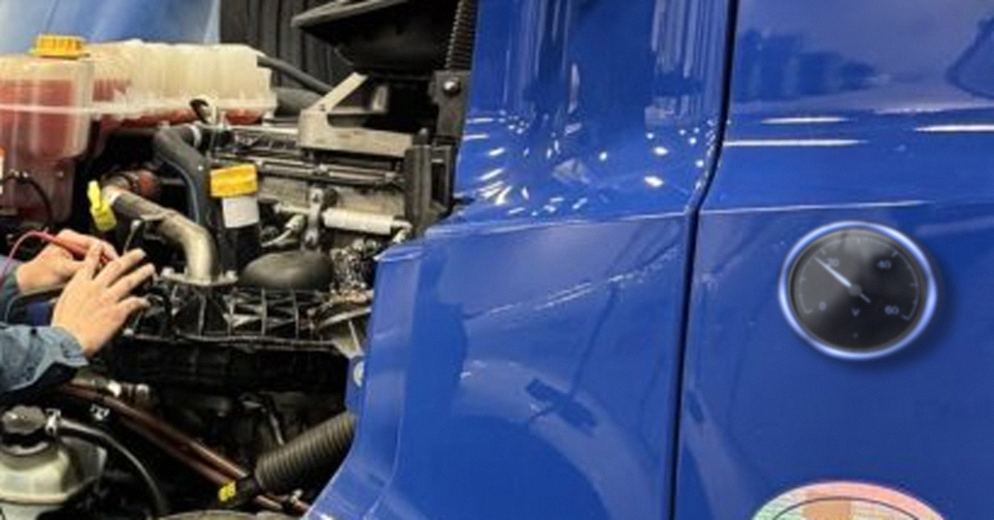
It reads 17.5
